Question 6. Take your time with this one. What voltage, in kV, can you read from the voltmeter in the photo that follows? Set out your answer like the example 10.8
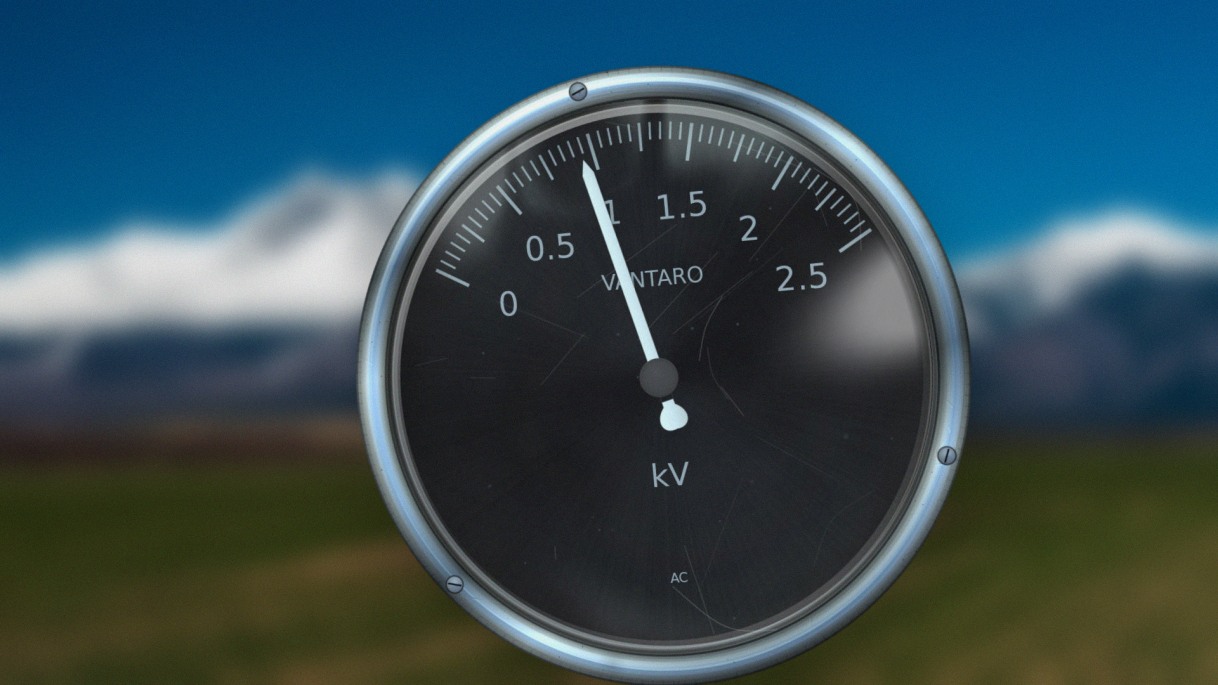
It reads 0.95
